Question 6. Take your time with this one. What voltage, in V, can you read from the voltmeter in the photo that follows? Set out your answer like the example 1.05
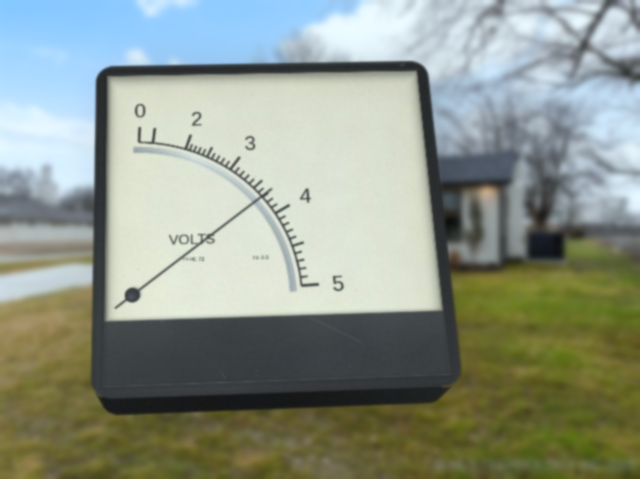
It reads 3.7
